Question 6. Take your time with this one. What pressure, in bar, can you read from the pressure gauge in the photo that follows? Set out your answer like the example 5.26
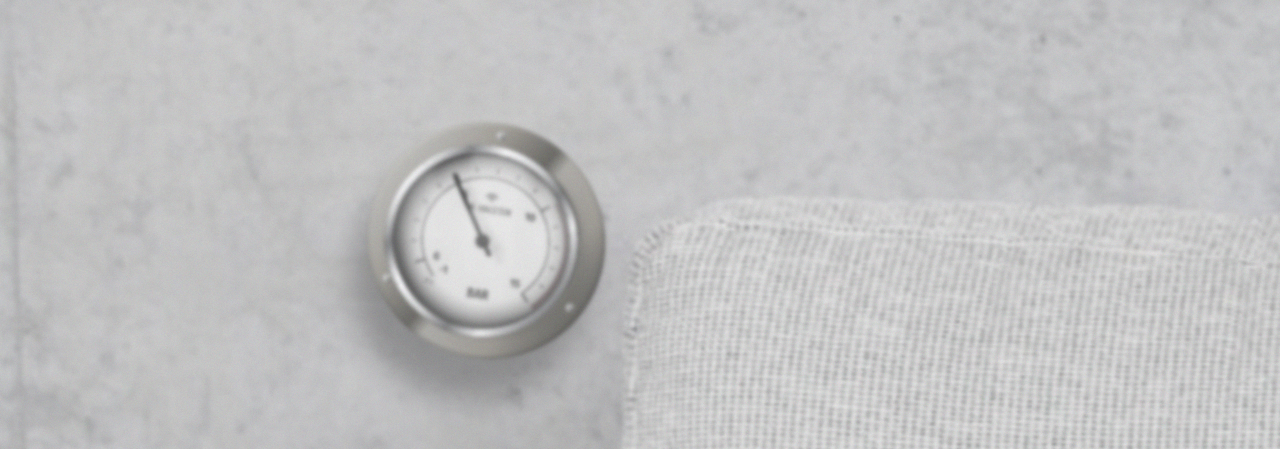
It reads 5
